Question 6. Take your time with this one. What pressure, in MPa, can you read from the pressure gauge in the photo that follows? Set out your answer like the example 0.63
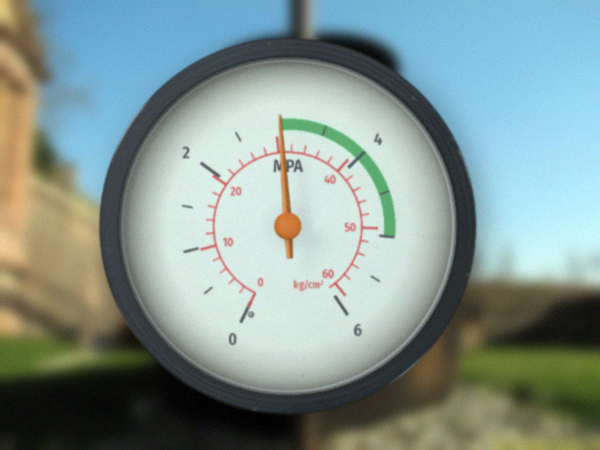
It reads 3
